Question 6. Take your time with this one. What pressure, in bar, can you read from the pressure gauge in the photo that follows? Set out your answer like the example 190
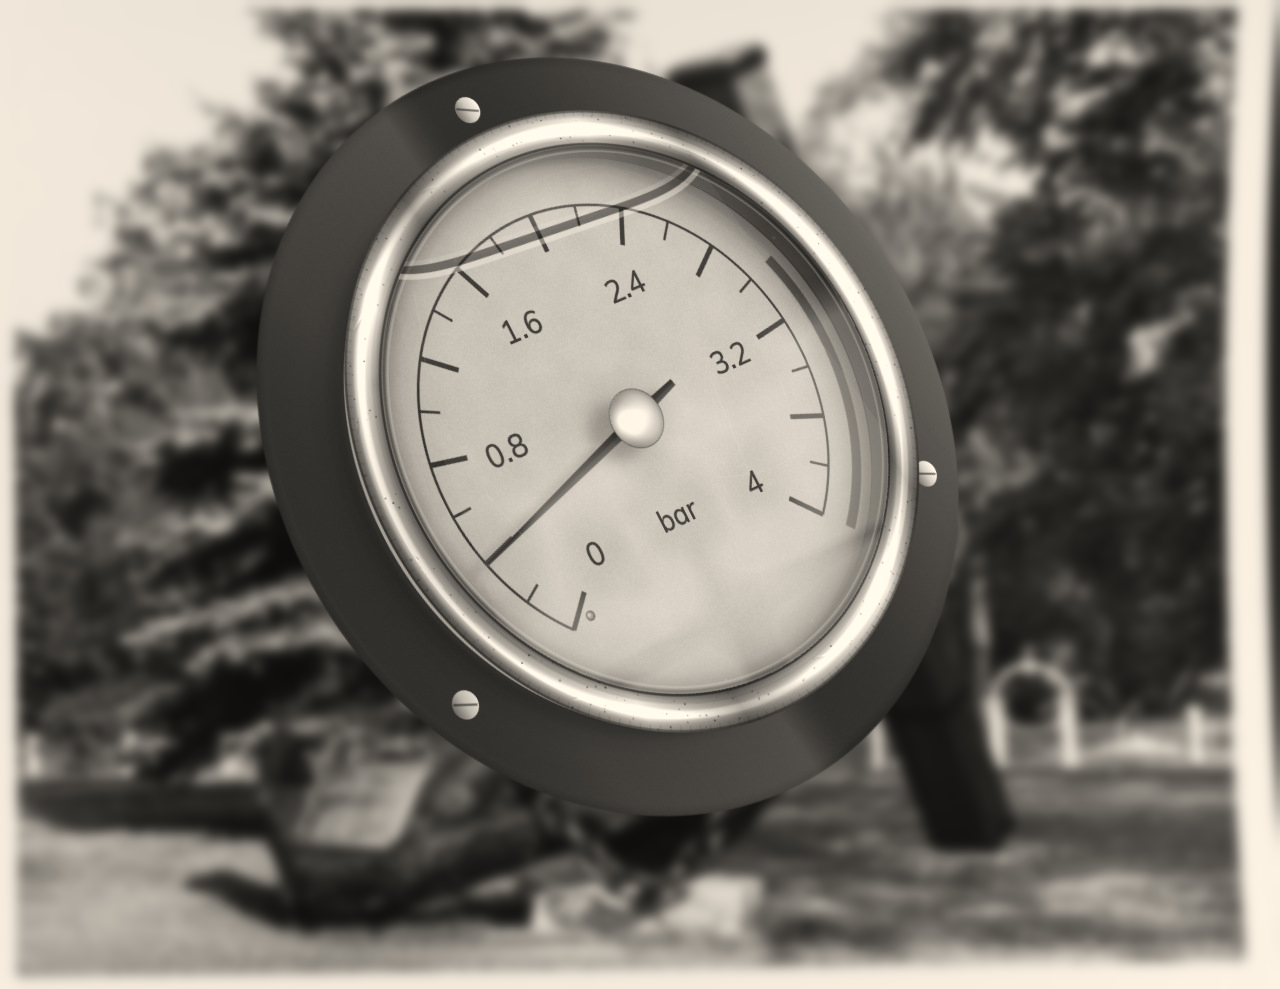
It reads 0.4
